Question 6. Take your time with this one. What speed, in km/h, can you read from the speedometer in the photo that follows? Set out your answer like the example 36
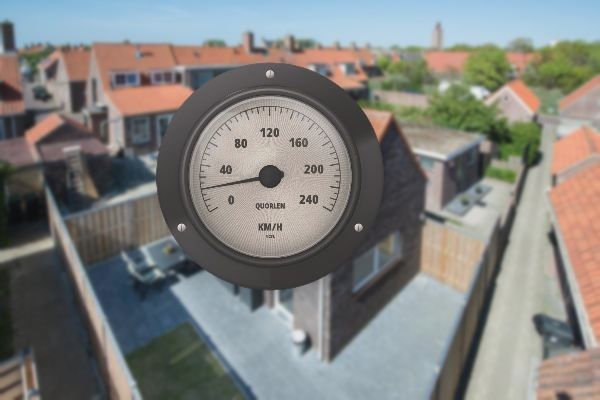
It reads 20
